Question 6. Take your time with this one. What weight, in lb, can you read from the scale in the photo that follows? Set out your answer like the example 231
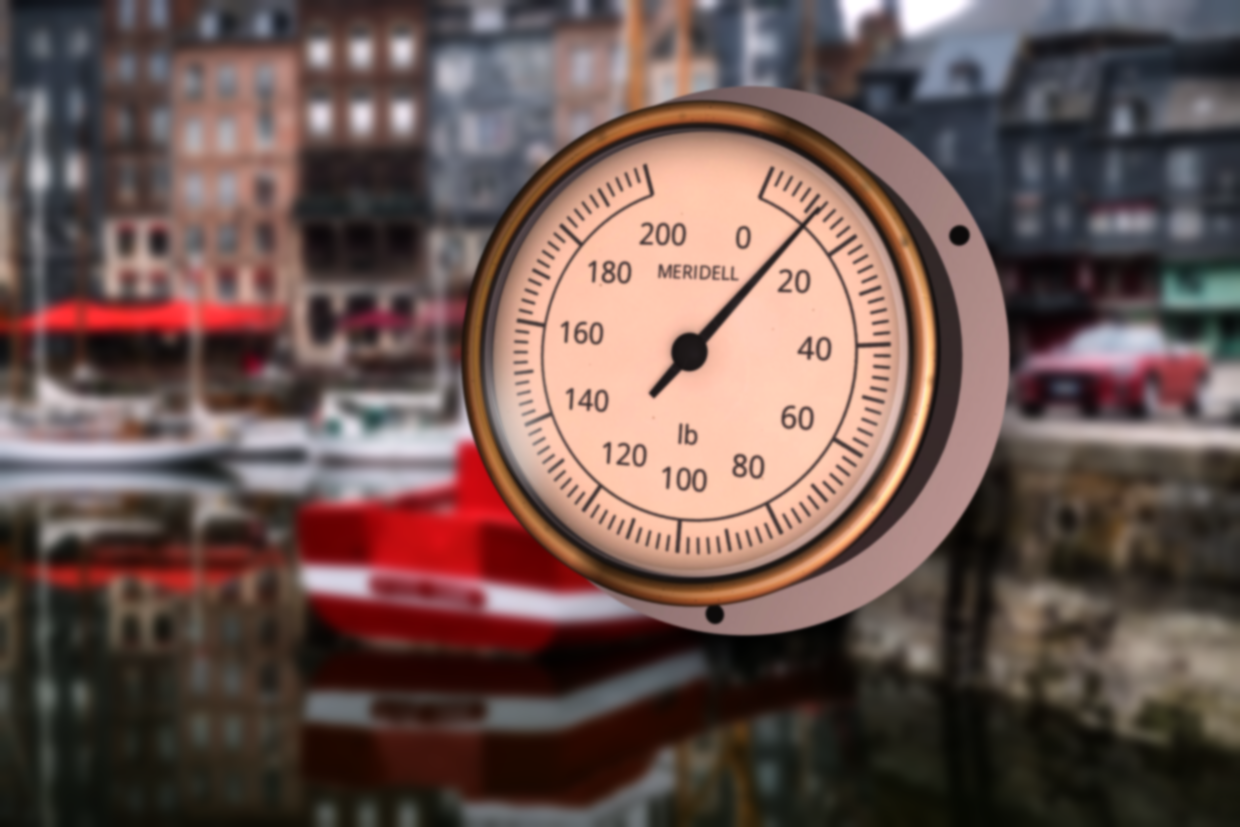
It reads 12
